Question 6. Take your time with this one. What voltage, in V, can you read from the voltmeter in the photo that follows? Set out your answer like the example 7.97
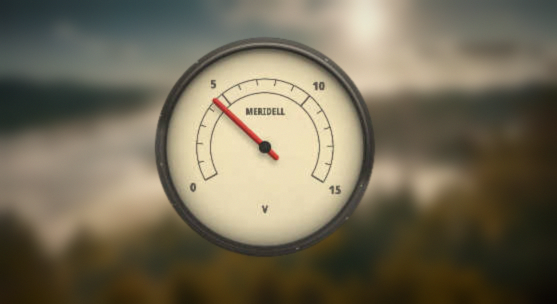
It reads 4.5
